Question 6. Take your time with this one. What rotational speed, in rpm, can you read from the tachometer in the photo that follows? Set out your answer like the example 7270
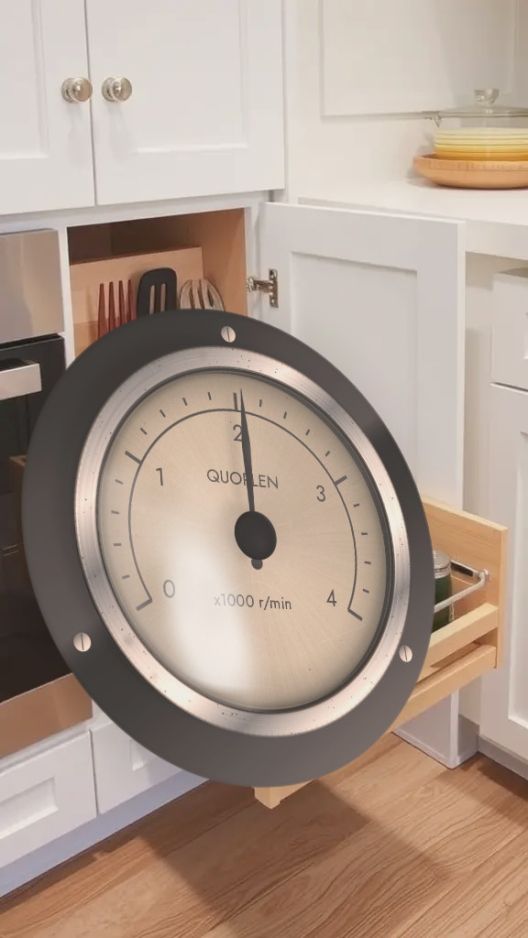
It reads 2000
